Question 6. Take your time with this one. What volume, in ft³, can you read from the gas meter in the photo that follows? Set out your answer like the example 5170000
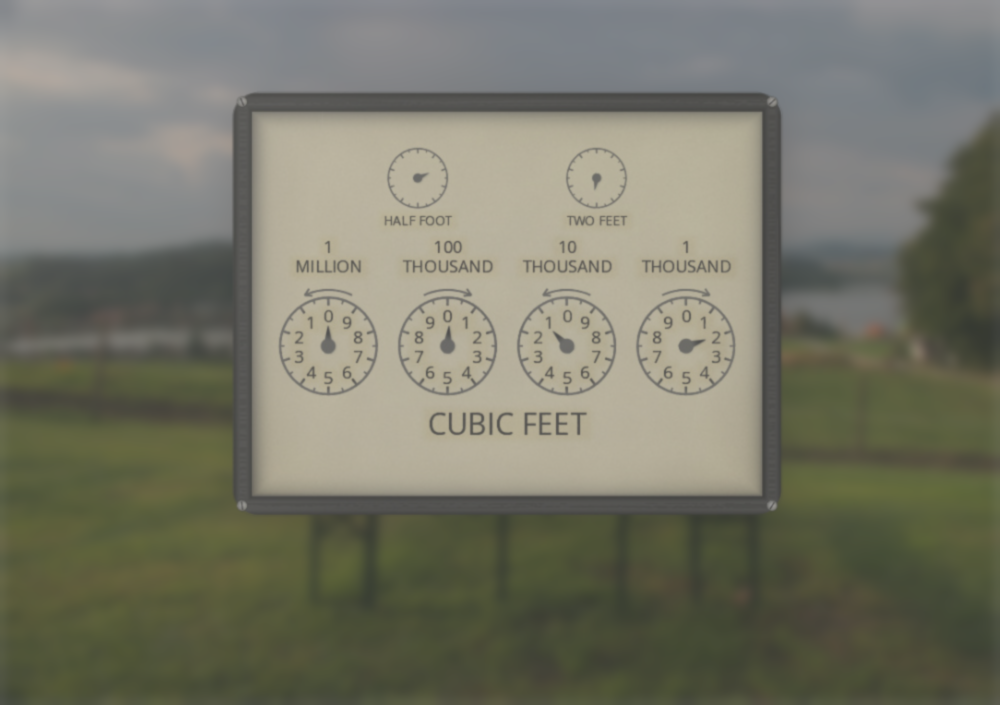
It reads 1200
